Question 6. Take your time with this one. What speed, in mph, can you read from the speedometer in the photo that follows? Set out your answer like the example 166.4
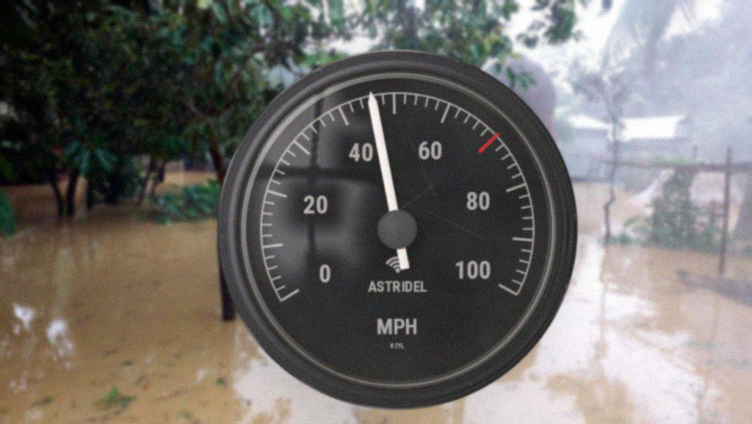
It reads 46
